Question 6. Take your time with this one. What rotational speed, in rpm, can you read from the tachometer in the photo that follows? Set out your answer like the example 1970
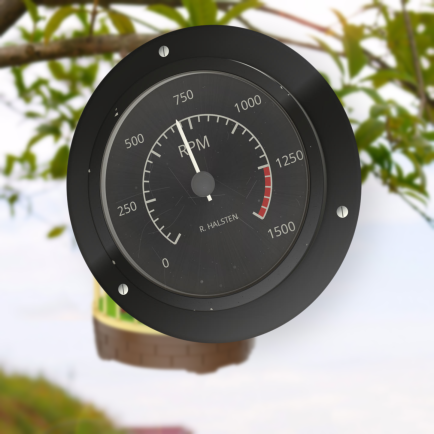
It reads 700
